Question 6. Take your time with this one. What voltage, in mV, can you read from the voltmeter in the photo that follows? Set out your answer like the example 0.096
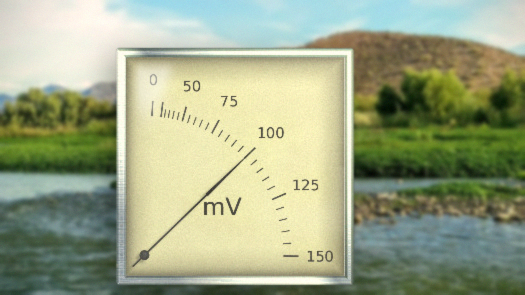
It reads 100
